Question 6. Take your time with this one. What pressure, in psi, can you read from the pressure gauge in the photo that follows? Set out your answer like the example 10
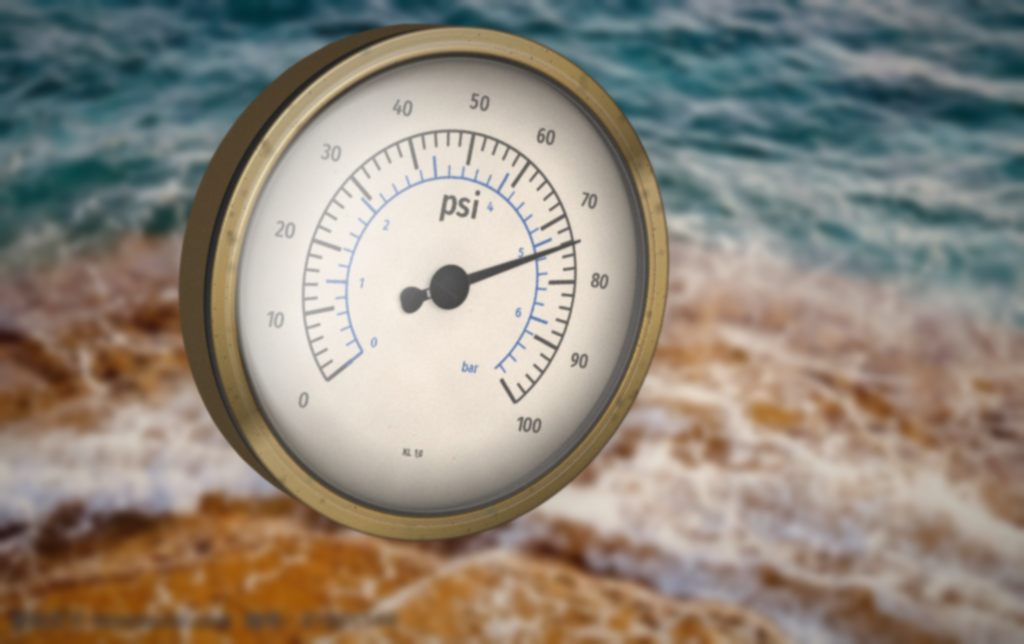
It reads 74
